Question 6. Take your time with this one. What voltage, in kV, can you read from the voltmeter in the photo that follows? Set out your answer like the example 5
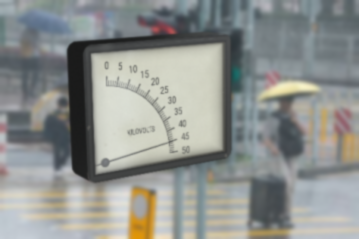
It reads 45
